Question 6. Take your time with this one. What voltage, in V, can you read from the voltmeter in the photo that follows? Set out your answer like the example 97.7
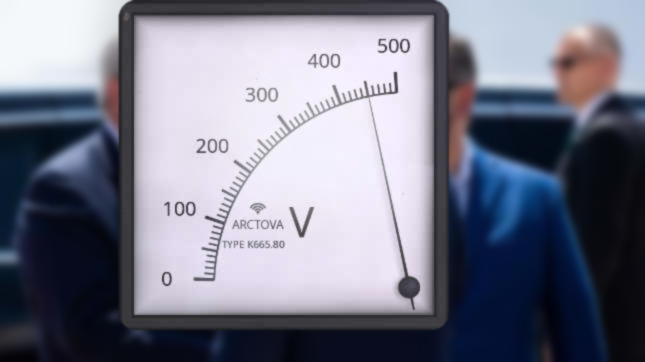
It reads 450
